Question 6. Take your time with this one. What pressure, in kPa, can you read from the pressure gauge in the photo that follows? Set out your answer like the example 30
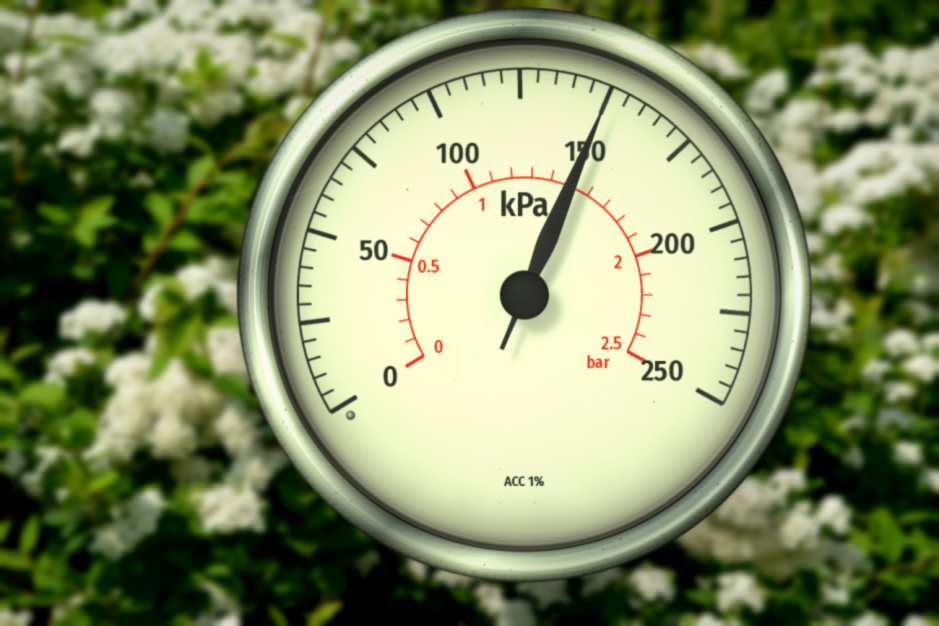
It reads 150
